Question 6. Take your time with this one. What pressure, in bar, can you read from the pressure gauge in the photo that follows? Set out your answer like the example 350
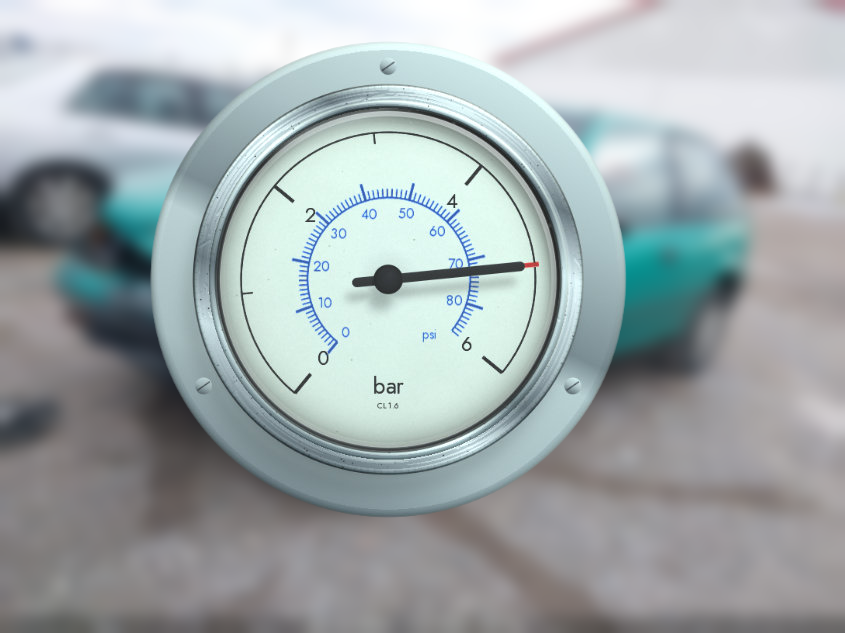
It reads 5
